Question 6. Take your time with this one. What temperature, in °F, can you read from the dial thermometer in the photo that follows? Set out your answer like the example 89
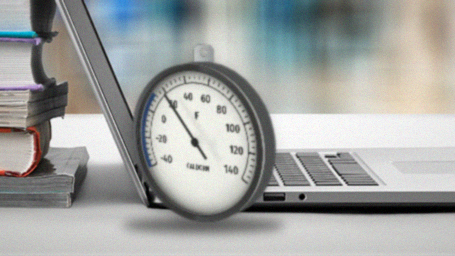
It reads 20
